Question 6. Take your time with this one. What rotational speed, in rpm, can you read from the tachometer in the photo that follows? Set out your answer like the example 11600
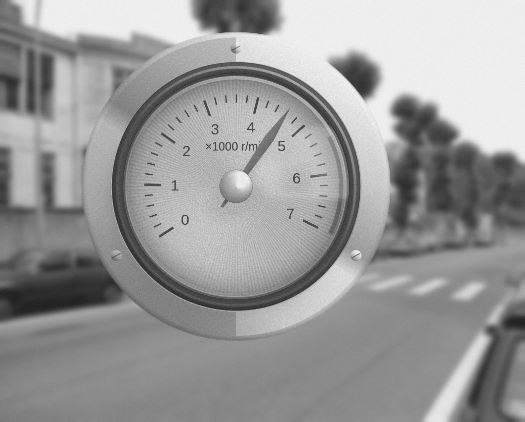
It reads 4600
